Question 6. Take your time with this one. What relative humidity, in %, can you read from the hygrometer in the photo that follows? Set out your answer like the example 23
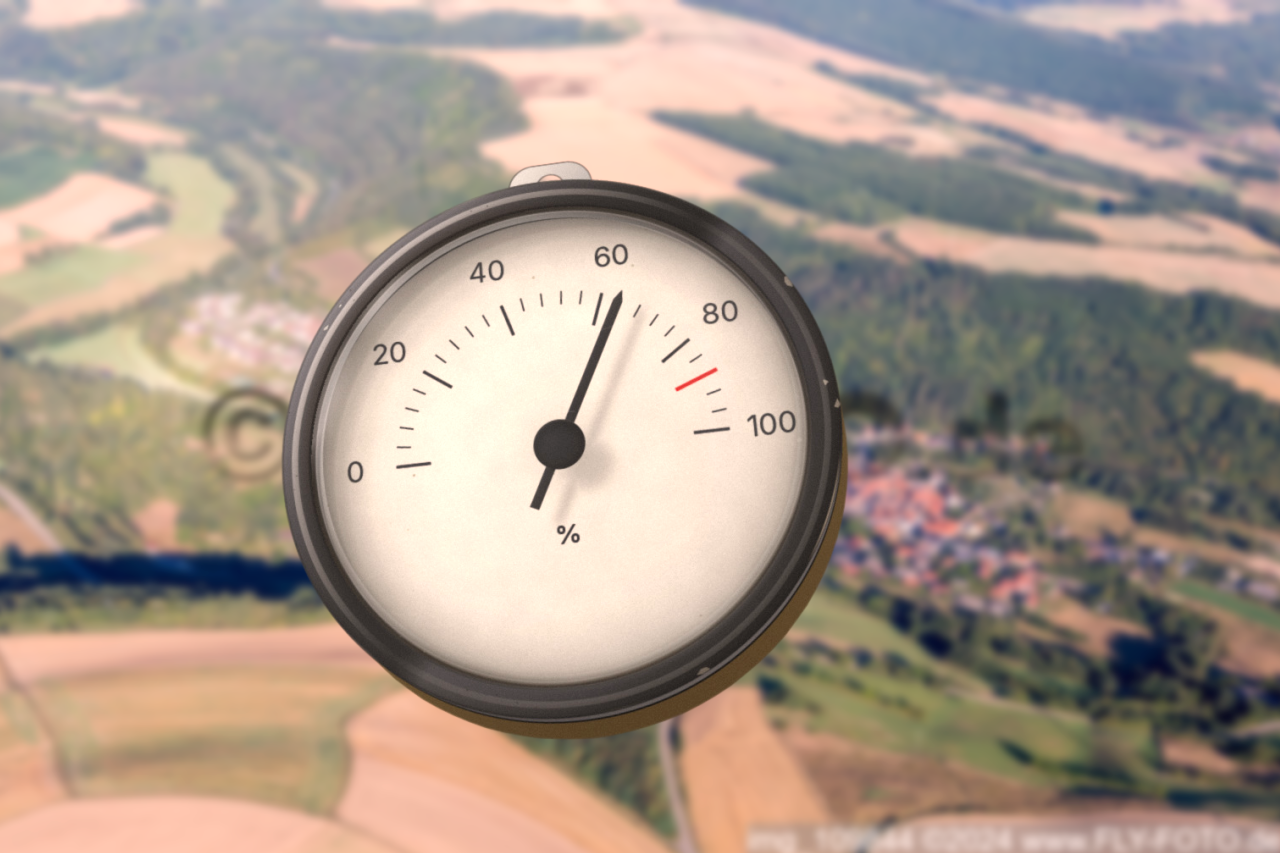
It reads 64
